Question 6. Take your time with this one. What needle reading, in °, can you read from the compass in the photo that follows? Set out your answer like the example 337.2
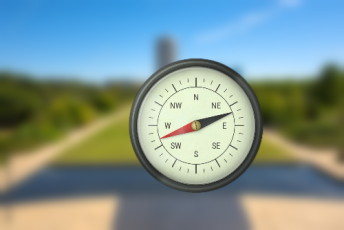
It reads 250
